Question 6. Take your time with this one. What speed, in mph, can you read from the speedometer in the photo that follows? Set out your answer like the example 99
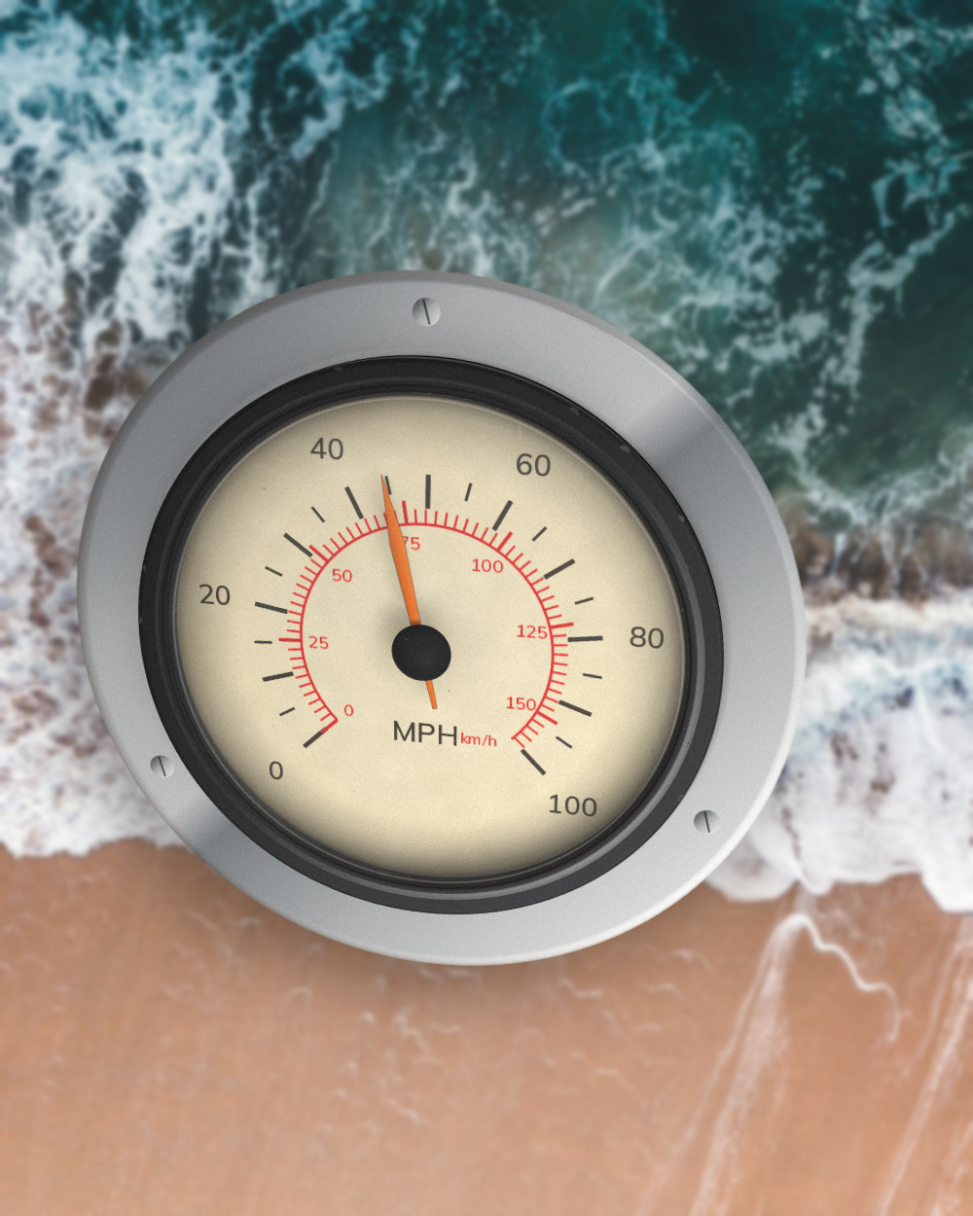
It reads 45
